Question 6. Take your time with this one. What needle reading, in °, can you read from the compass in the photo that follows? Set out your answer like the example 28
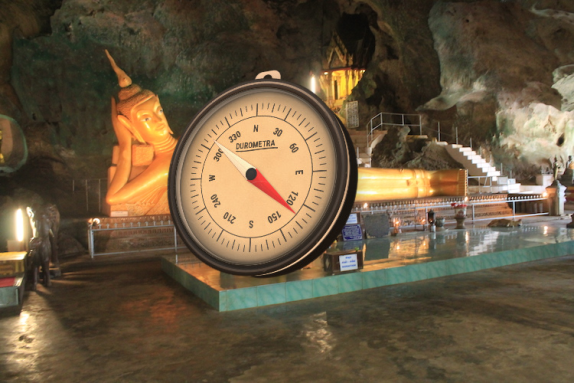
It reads 130
